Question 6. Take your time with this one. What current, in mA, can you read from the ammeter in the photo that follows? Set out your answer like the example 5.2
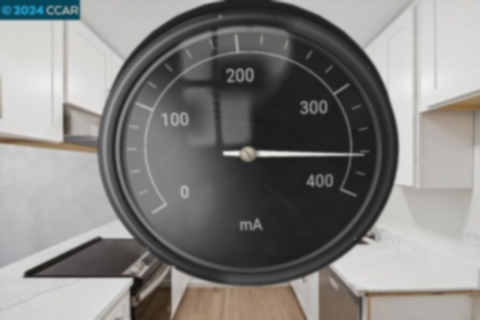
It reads 360
